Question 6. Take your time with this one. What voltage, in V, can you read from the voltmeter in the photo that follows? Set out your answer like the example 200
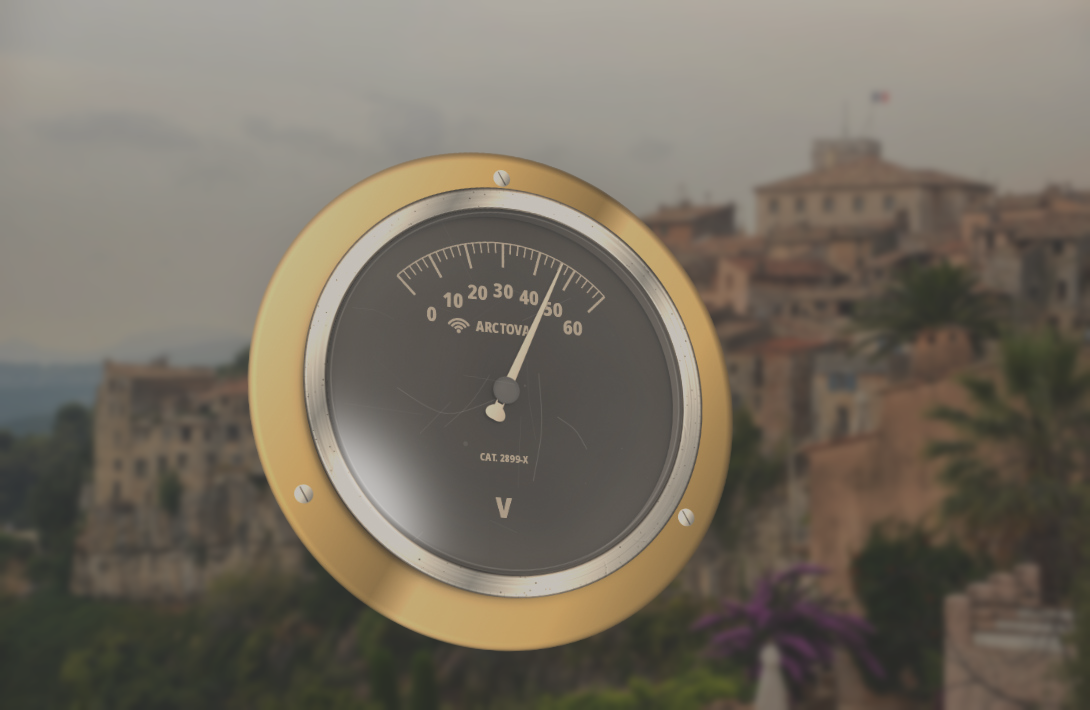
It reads 46
